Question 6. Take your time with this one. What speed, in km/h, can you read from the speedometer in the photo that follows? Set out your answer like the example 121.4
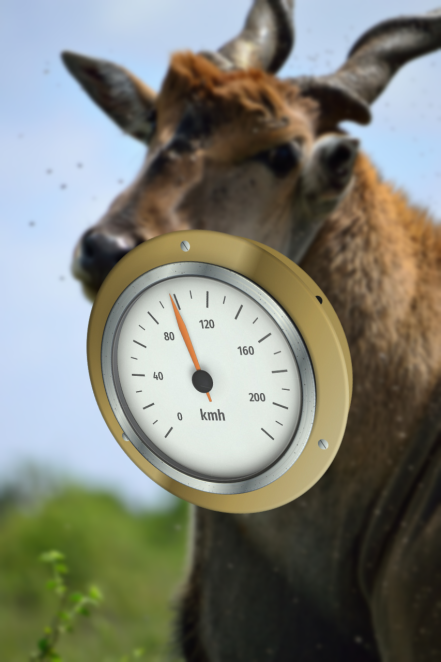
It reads 100
